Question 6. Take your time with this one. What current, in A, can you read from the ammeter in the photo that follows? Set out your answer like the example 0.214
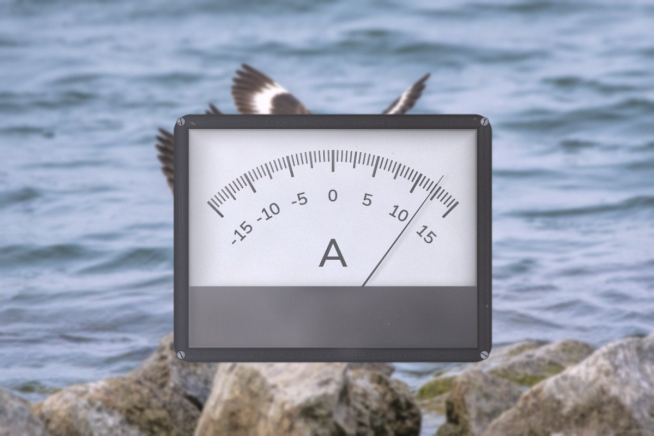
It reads 12
